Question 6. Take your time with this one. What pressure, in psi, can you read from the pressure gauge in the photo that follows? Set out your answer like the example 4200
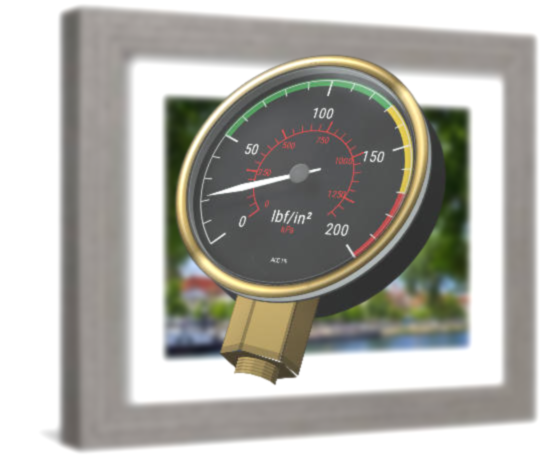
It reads 20
